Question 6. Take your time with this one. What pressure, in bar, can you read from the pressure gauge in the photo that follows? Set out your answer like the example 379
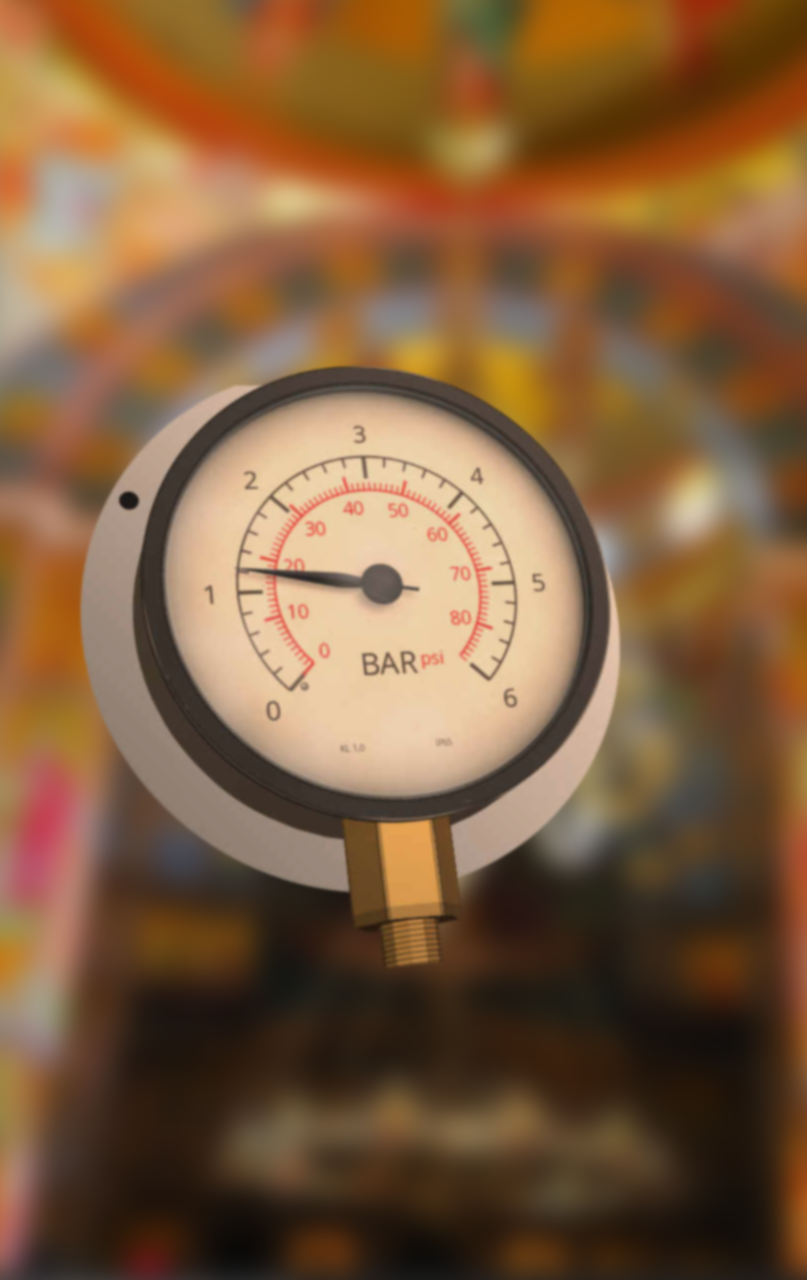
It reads 1.2
